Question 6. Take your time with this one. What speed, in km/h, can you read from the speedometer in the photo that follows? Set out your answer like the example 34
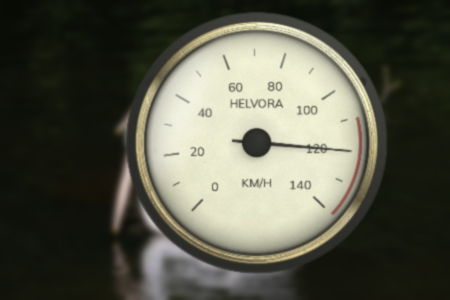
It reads 120
